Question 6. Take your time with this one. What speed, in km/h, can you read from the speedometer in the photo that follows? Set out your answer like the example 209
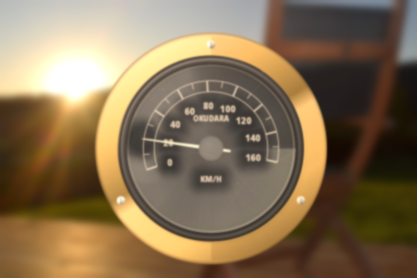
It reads 20
